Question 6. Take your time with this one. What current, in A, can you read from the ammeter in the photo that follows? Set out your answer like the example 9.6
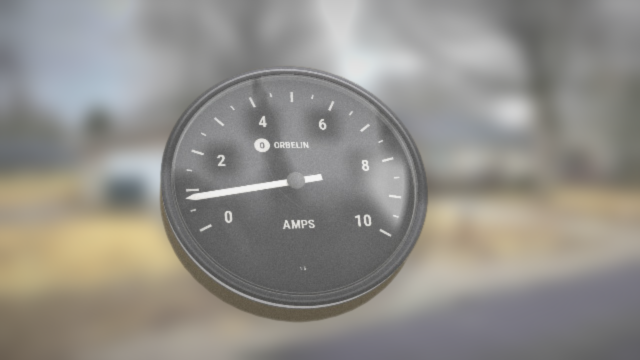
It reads 0.75
